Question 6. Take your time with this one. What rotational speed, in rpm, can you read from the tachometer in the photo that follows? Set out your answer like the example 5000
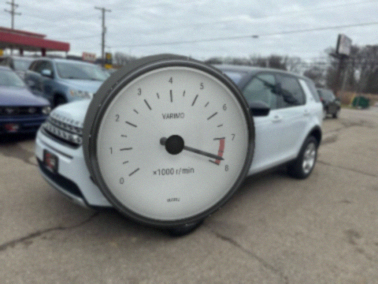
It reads 7750
